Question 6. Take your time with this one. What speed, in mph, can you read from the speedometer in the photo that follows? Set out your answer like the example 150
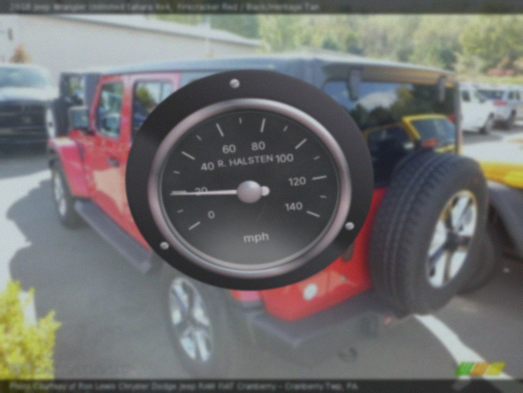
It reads 20
